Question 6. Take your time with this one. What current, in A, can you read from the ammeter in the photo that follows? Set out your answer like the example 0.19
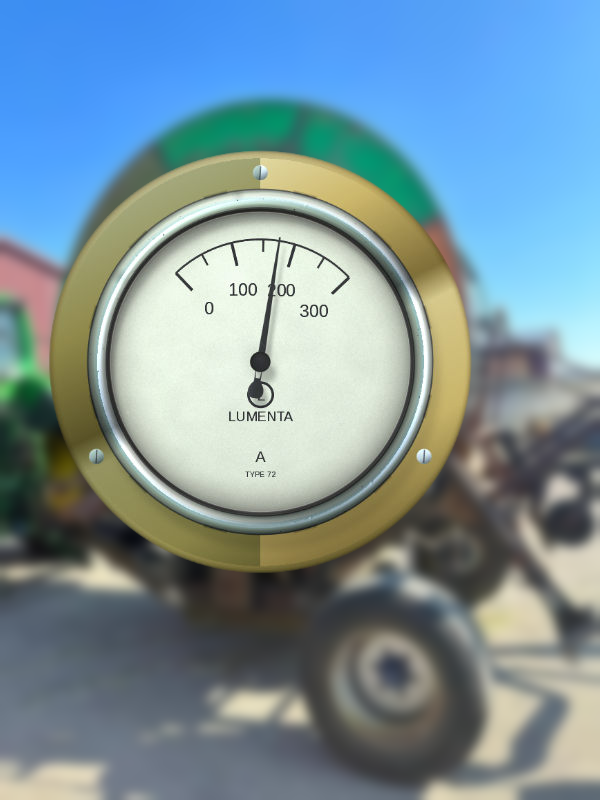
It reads 175
